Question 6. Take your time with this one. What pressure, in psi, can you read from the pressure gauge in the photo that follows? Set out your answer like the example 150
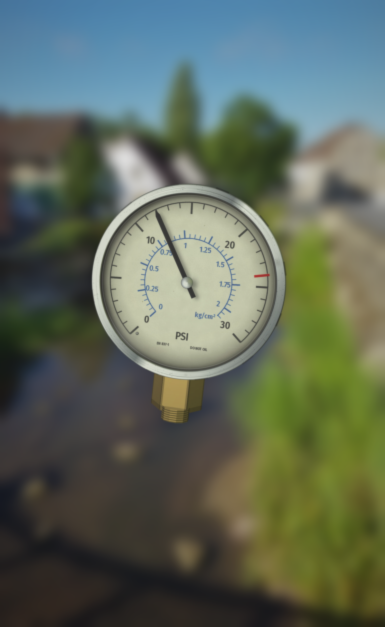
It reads 12
